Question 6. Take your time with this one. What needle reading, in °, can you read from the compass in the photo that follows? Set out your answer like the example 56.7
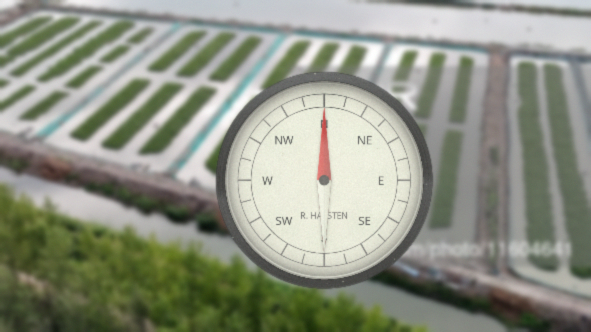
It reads 0
